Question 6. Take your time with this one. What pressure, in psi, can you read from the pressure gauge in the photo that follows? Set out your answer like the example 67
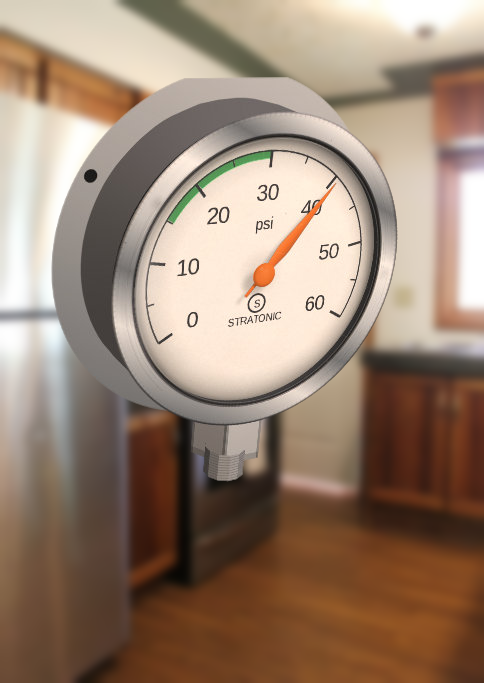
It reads 40
